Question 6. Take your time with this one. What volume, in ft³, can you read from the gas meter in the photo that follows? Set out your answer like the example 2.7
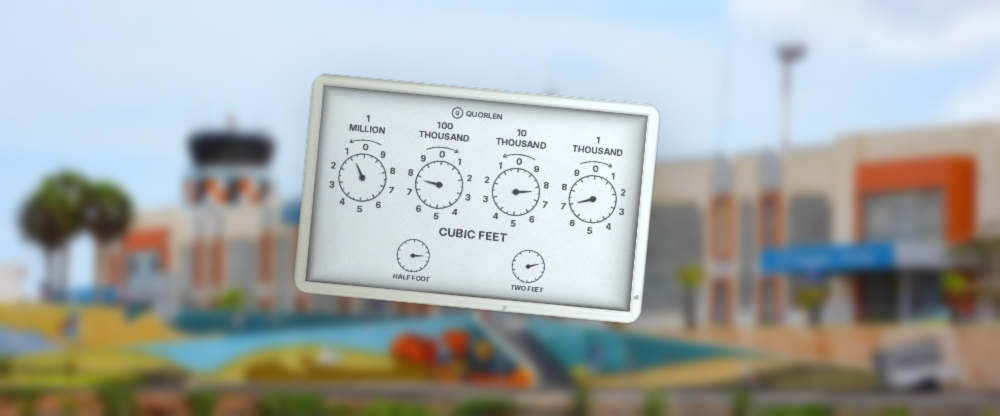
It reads 77700
